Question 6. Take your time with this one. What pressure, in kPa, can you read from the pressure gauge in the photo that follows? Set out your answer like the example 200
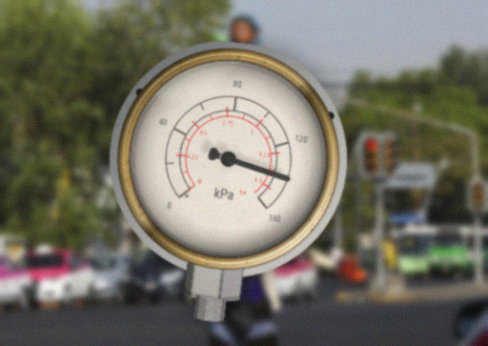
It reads 140
